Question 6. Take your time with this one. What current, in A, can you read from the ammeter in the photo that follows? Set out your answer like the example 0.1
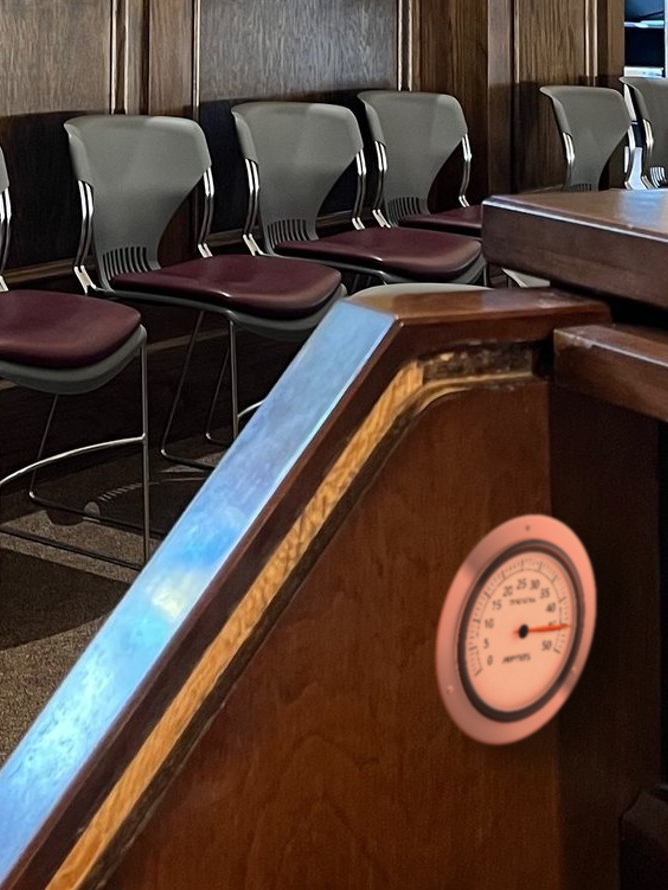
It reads 45
